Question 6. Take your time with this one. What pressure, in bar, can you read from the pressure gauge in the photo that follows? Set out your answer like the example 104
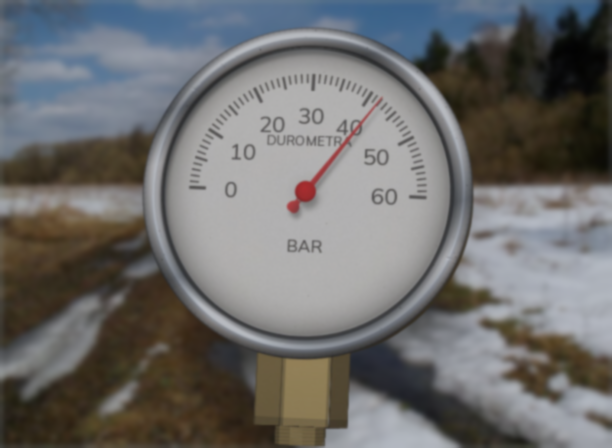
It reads 42
